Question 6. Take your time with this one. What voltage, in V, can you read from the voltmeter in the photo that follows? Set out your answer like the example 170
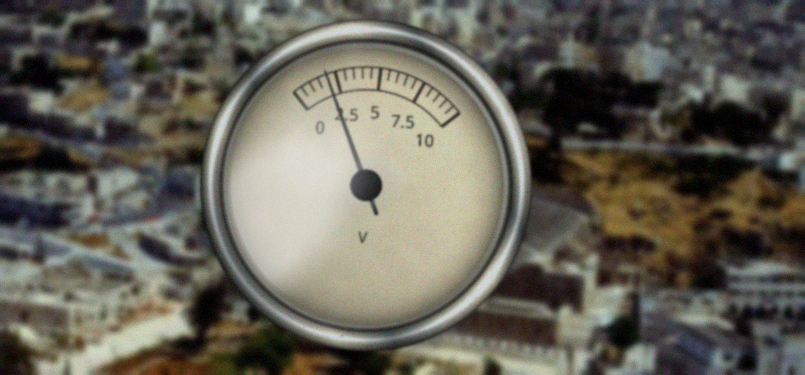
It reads 2
